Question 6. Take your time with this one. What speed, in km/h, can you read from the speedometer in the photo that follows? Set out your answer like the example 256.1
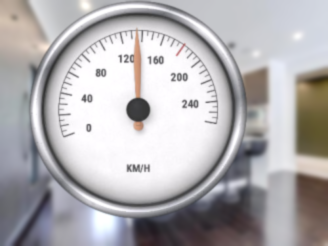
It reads 135
